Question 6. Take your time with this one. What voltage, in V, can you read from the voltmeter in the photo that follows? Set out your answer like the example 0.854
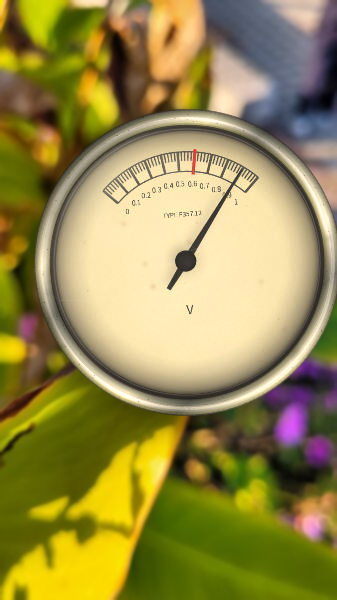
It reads 0.9
